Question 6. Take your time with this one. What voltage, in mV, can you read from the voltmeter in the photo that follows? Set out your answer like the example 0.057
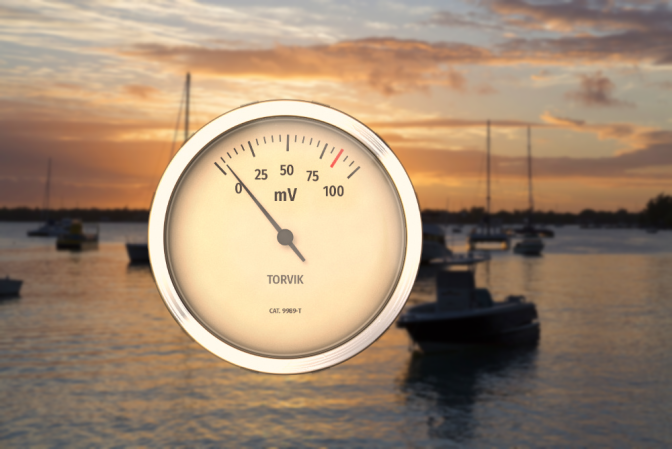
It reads 5
